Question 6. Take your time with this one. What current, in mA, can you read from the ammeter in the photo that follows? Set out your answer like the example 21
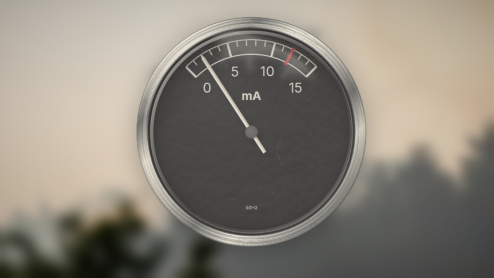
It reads 2
